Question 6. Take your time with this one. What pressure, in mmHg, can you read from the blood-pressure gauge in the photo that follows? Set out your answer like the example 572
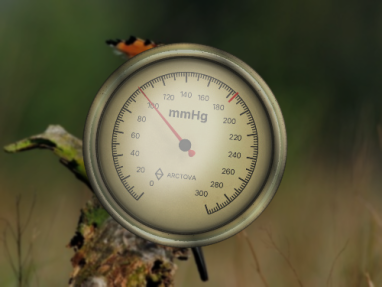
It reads 100
